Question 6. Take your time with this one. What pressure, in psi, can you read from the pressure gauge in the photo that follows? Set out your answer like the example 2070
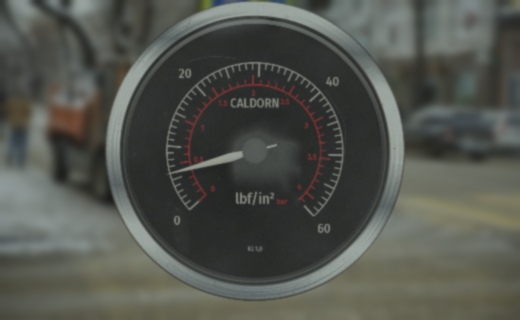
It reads 6
